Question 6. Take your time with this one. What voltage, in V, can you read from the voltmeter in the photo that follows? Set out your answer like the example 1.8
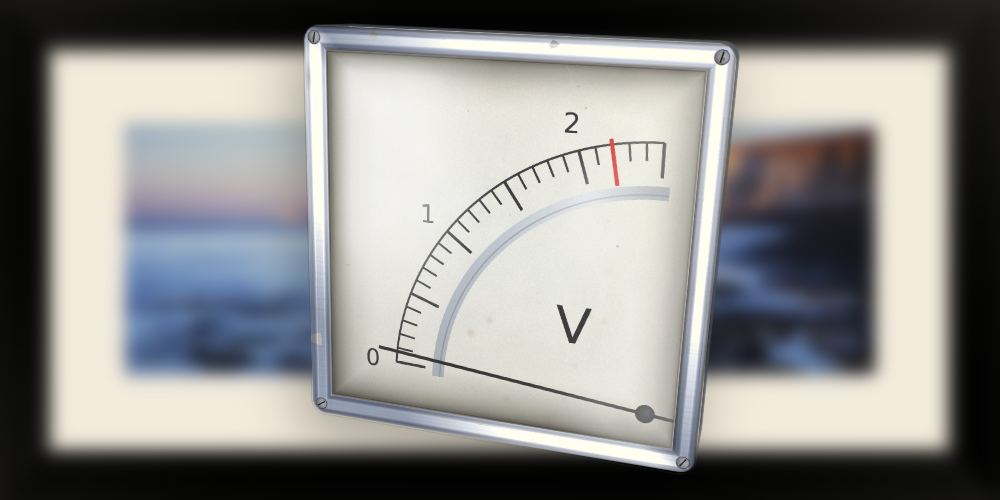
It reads 0.1
